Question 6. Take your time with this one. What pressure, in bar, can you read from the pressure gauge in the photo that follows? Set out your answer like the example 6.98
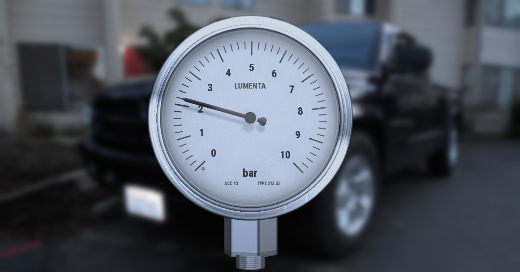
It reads 2.2
